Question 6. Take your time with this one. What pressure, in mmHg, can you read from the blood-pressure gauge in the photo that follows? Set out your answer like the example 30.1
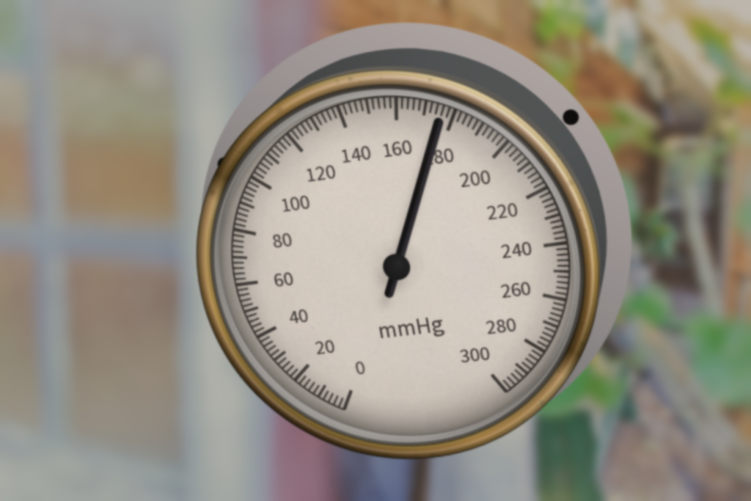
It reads 176
